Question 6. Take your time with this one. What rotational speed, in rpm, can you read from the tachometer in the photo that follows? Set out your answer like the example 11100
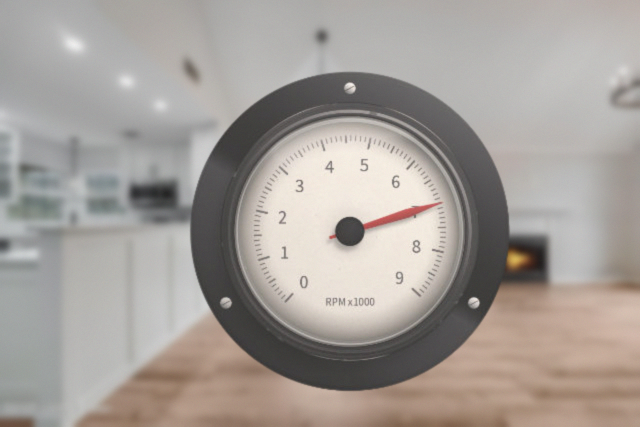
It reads 7000
